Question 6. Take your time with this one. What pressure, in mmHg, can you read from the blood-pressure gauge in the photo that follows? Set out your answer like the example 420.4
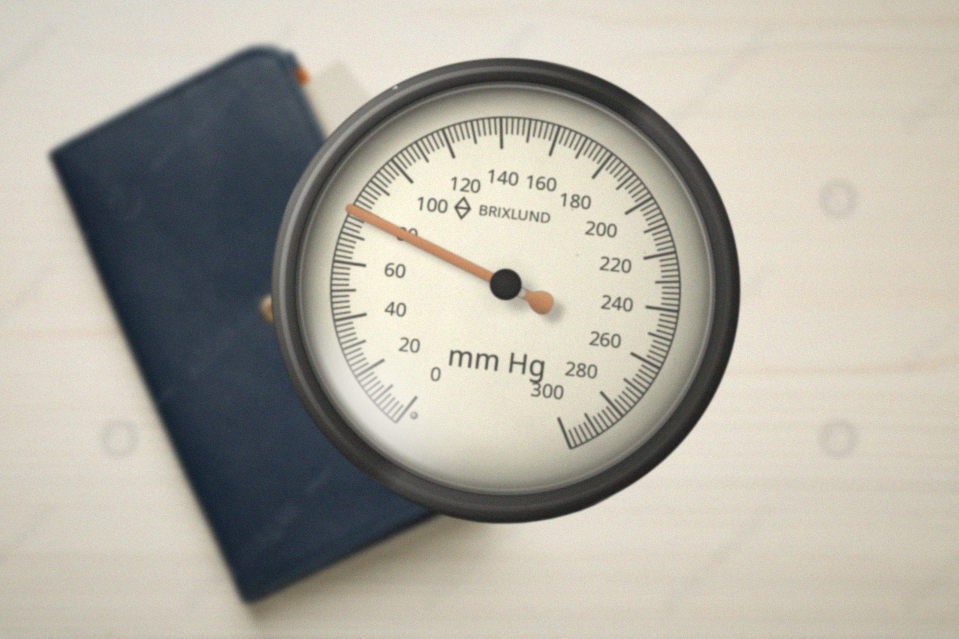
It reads 78
